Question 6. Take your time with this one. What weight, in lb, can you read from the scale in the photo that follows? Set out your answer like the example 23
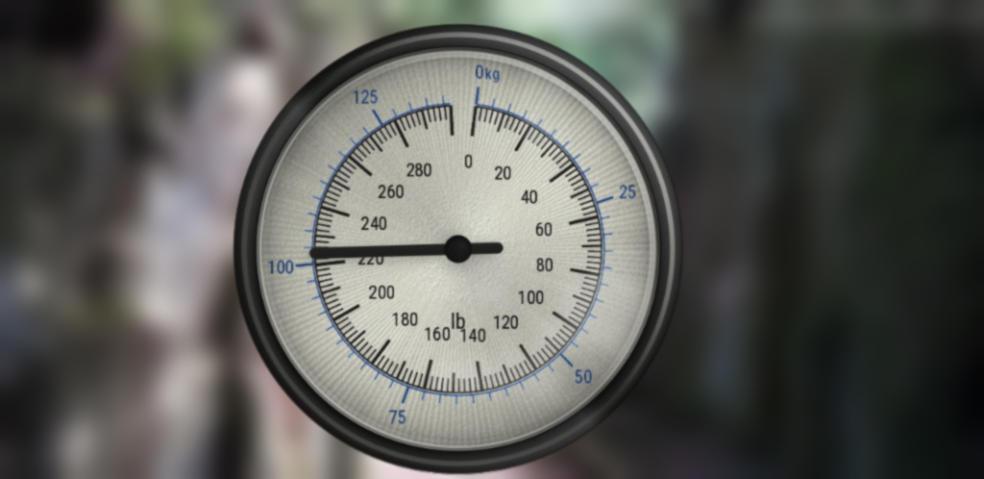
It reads 224
